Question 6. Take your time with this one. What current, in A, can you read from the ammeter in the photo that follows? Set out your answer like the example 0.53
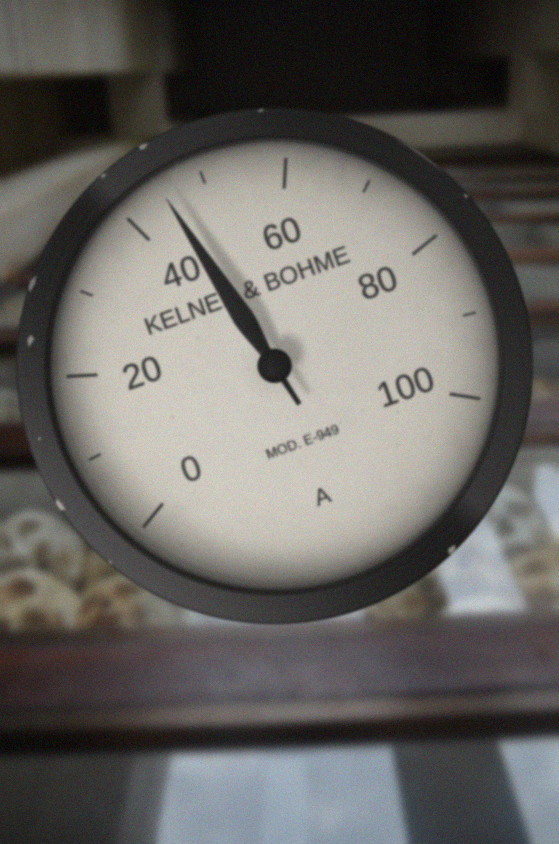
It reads 45
